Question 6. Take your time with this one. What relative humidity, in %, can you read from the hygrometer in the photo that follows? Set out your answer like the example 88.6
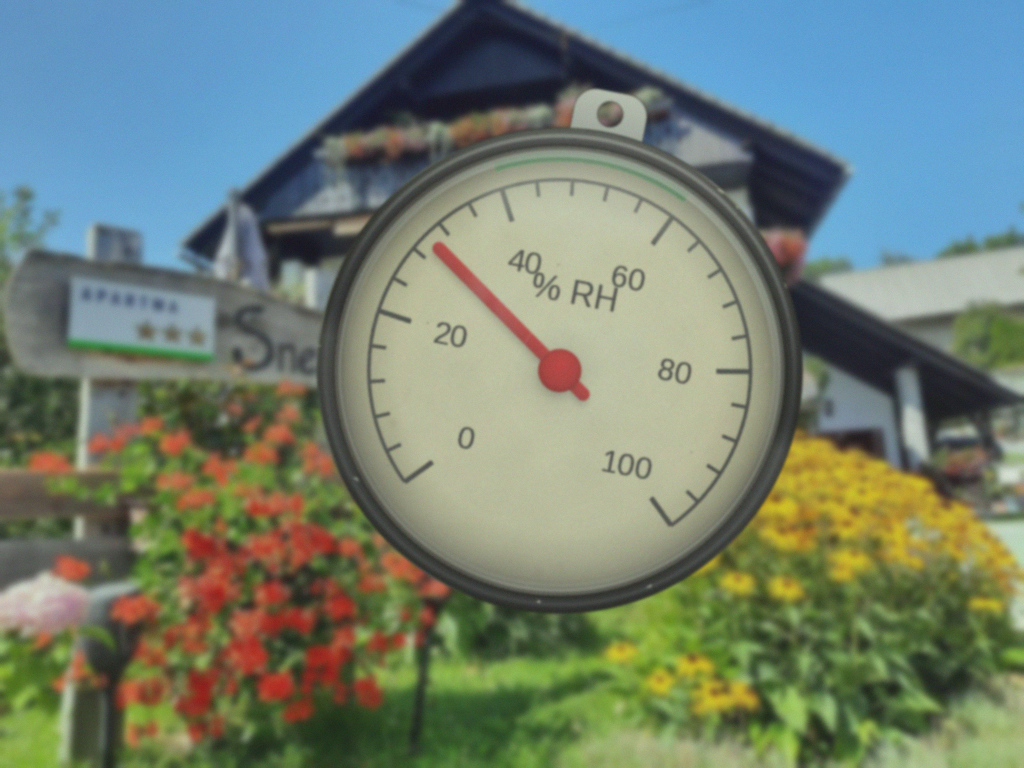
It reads 30
